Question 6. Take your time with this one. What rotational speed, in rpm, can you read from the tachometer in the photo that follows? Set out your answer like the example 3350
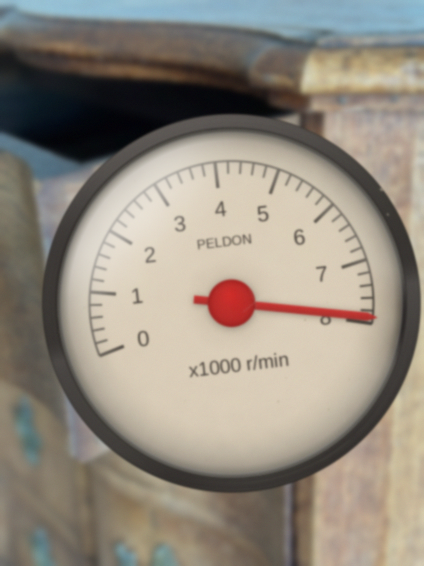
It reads 7900
